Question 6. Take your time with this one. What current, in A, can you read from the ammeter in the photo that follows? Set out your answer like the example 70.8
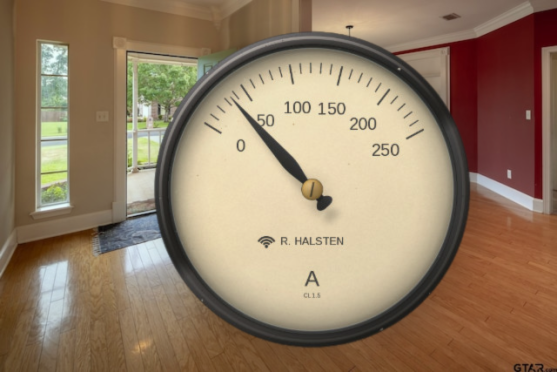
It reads 35
